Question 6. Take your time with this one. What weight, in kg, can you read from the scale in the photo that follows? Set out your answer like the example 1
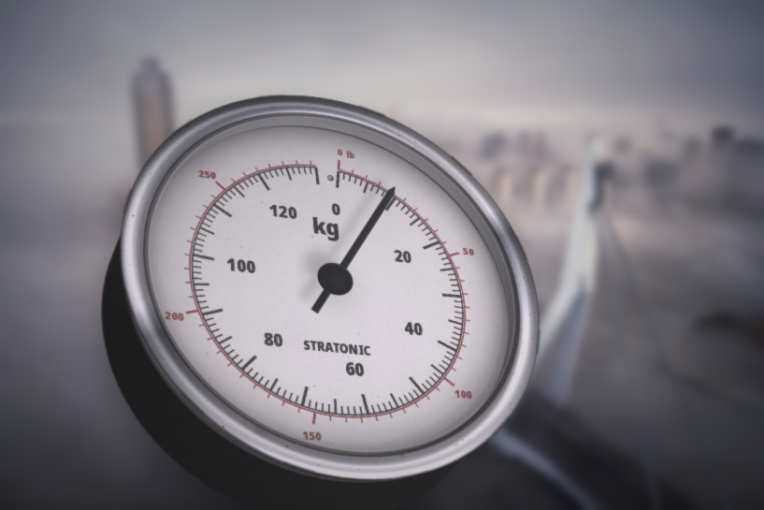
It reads 9
